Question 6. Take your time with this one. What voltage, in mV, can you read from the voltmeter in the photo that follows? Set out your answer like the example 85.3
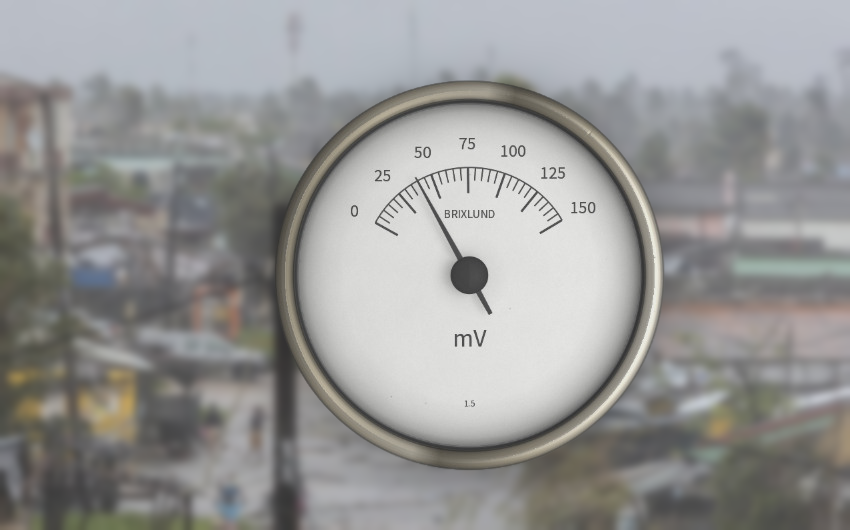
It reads 40
